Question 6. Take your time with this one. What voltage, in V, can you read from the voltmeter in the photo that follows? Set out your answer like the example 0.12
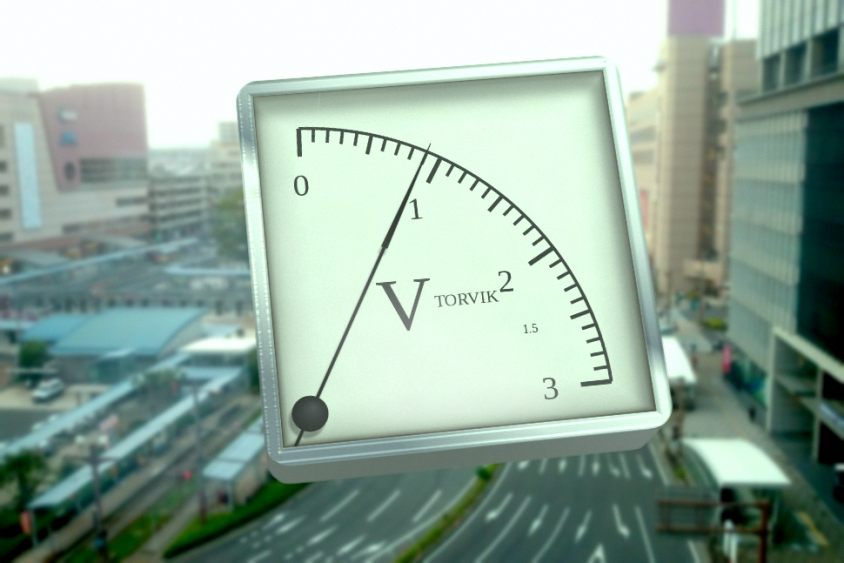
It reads 0.9
